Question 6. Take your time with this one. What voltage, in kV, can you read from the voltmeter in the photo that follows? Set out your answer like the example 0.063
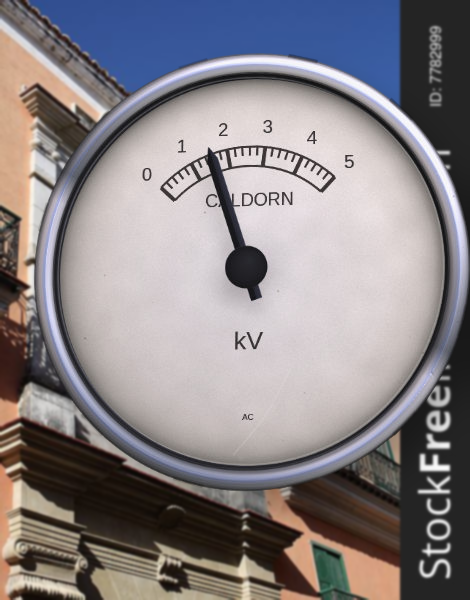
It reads 1.6
